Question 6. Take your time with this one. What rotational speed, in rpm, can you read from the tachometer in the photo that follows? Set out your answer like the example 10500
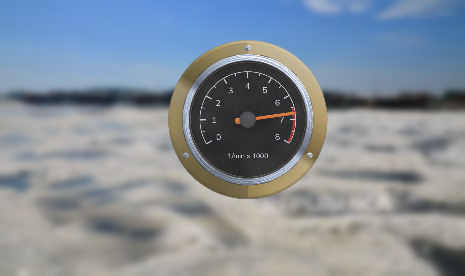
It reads 6750
